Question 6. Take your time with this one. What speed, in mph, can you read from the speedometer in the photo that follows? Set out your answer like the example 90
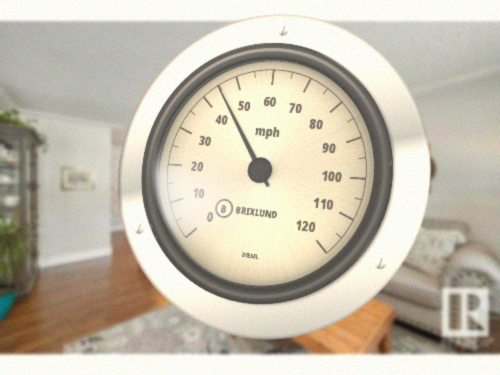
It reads 45
